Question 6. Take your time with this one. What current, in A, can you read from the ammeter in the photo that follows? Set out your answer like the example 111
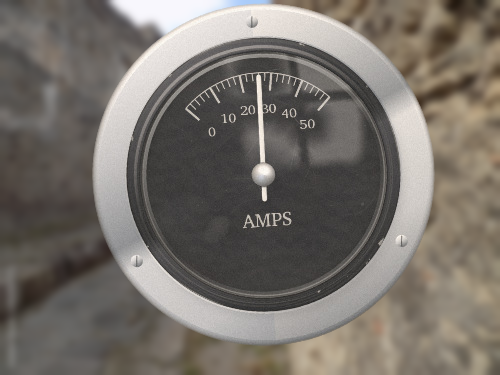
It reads 26
